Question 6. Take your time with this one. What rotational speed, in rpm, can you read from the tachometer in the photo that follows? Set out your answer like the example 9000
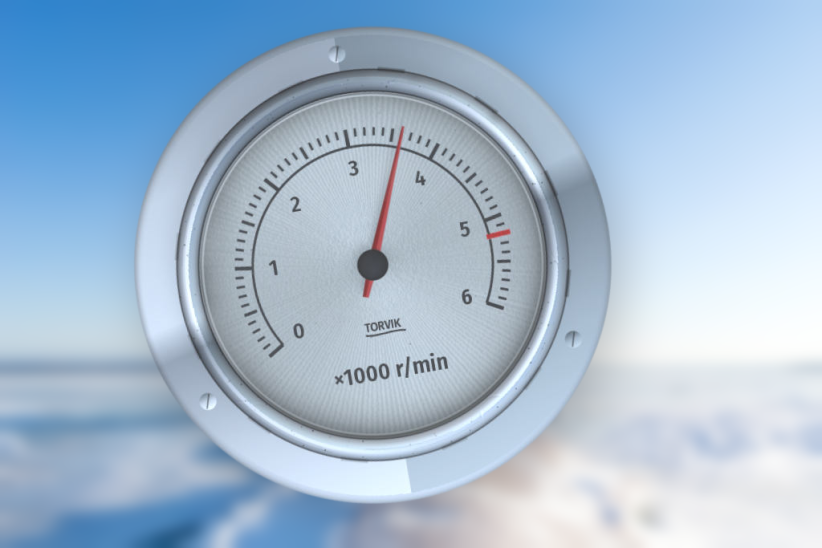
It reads 3600
